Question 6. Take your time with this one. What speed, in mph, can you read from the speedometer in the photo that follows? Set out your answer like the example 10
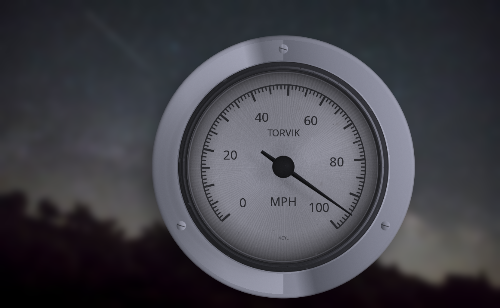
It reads 95
